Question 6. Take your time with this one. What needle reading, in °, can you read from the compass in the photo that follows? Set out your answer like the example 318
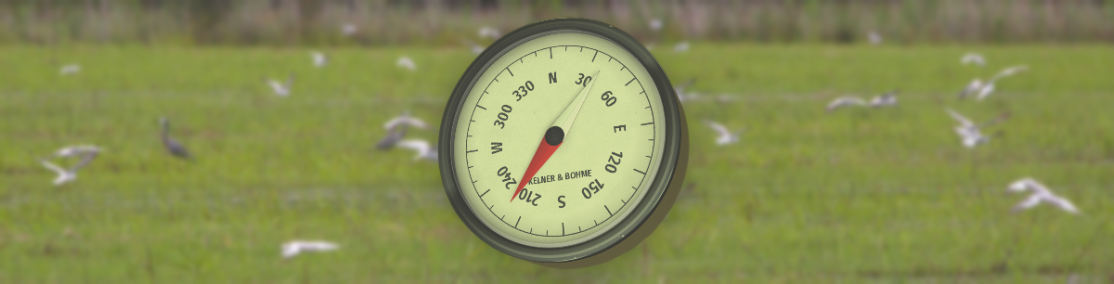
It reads 220
